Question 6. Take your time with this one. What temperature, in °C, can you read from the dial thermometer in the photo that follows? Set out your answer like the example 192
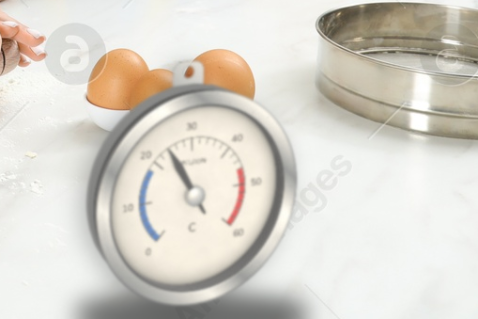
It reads 24
